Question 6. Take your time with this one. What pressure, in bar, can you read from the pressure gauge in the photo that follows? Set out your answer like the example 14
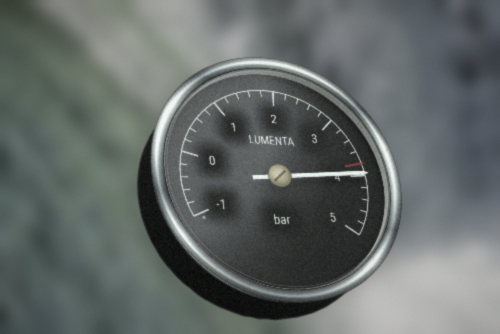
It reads 4
